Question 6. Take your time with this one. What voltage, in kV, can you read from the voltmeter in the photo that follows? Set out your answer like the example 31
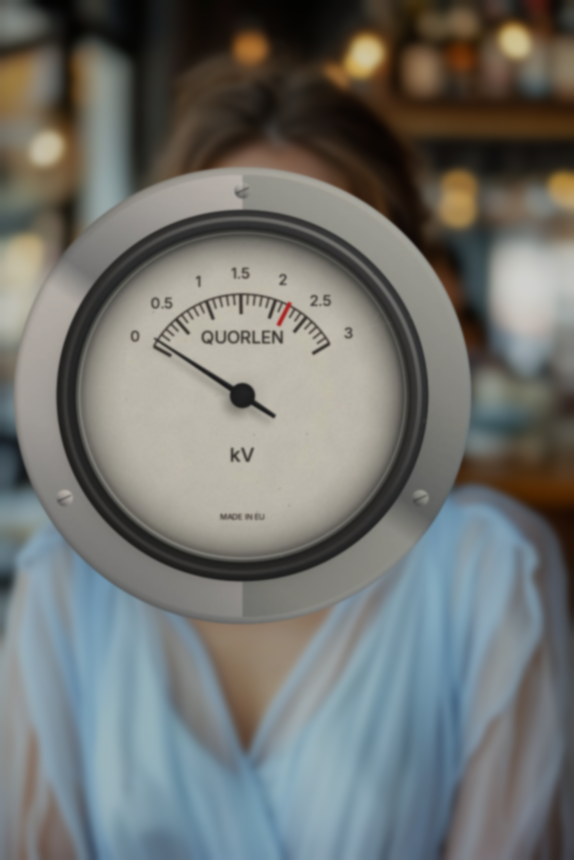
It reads 0.1
